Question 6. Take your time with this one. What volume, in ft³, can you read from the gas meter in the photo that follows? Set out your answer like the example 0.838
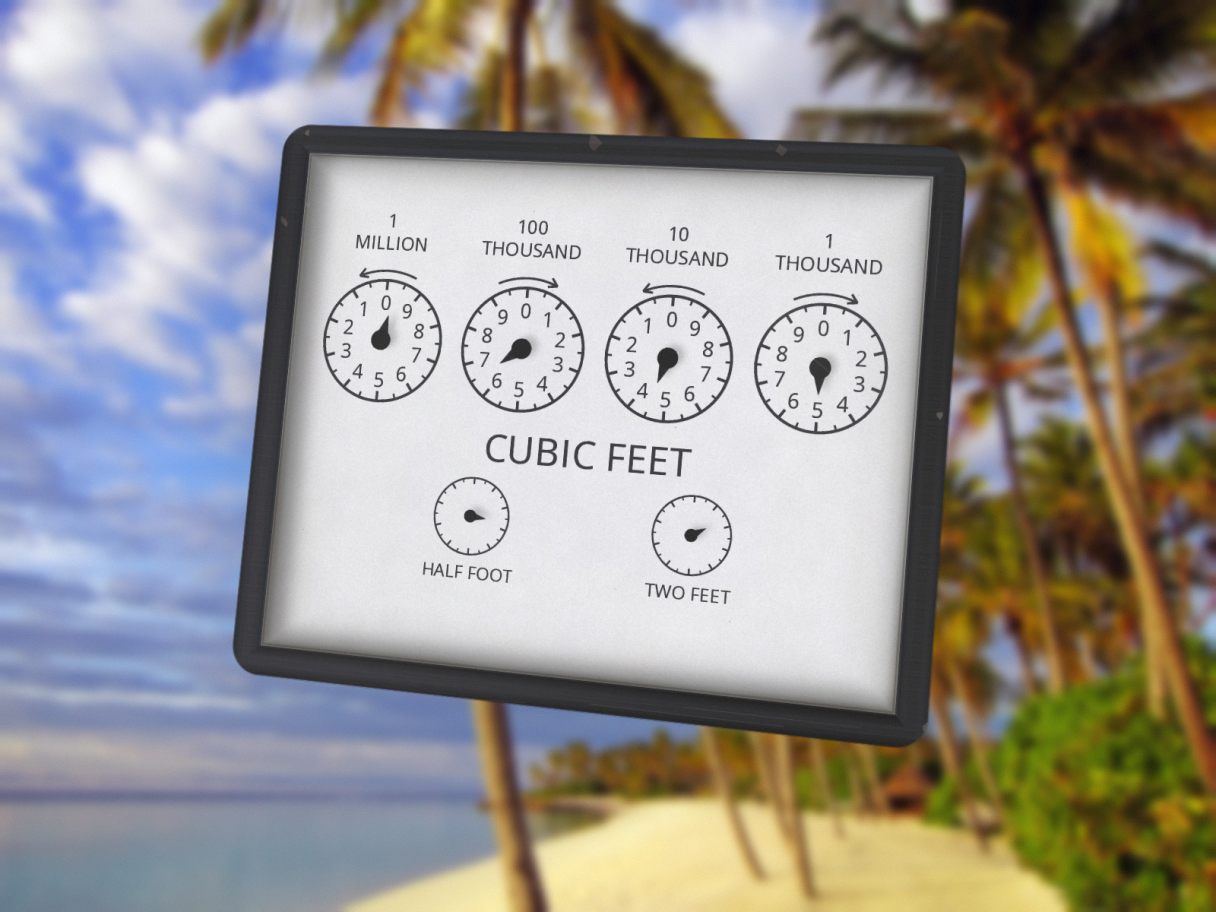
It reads 964500
